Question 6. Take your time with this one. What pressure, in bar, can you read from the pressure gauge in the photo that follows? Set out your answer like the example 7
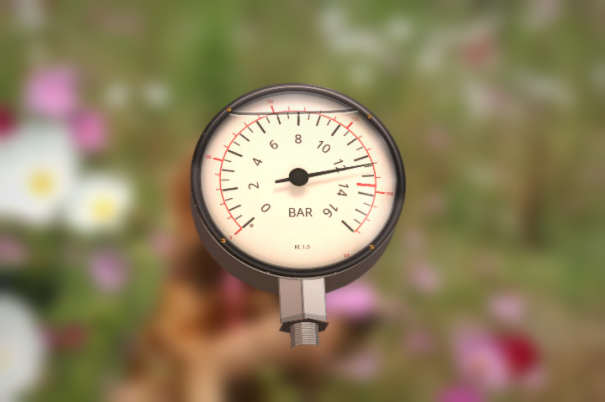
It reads 12.5
